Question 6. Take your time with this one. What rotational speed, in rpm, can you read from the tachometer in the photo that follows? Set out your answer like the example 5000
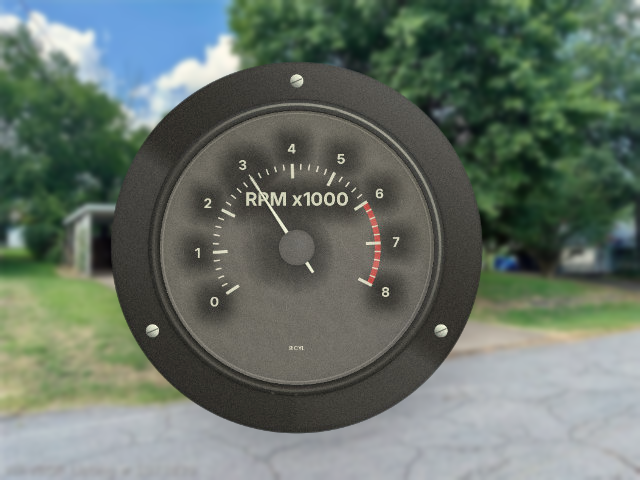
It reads 3000
